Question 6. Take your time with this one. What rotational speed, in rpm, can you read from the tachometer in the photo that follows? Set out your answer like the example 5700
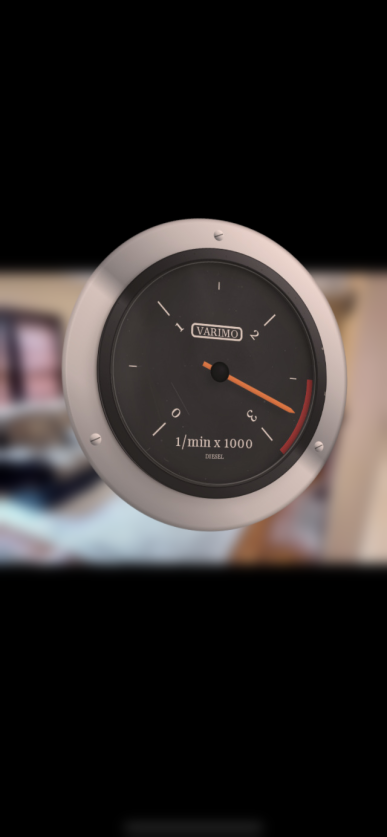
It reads 2750
